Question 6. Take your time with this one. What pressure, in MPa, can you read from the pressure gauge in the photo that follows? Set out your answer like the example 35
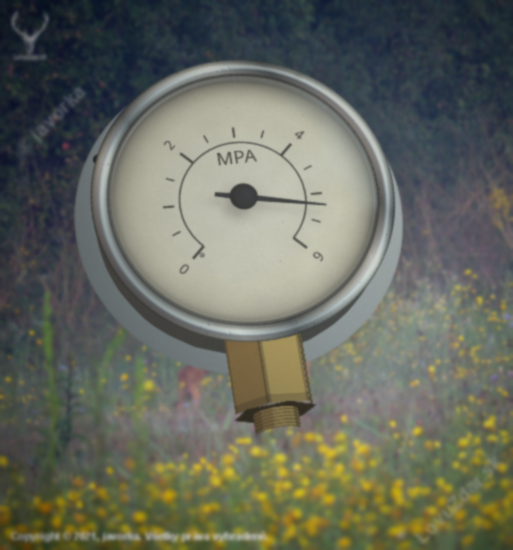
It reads 5.25
